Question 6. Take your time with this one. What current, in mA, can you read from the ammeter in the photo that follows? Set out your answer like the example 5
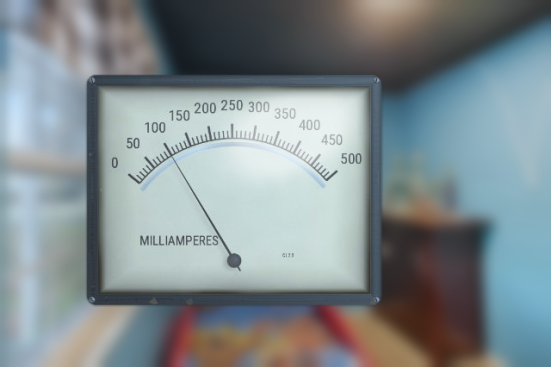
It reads 100
